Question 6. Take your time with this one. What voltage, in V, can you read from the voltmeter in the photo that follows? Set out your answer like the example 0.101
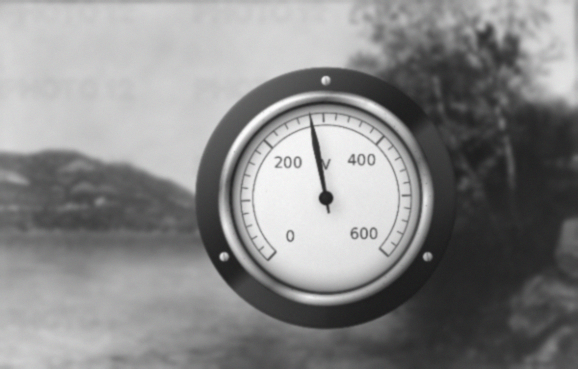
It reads 280
